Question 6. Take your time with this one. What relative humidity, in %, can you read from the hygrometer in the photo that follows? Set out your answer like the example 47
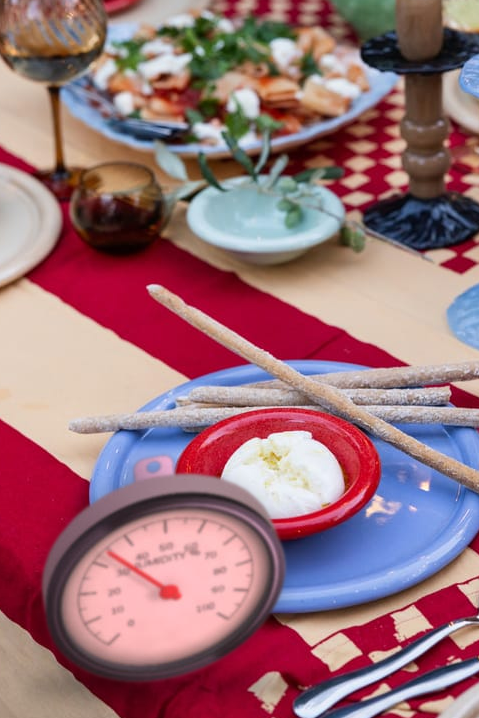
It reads 35
